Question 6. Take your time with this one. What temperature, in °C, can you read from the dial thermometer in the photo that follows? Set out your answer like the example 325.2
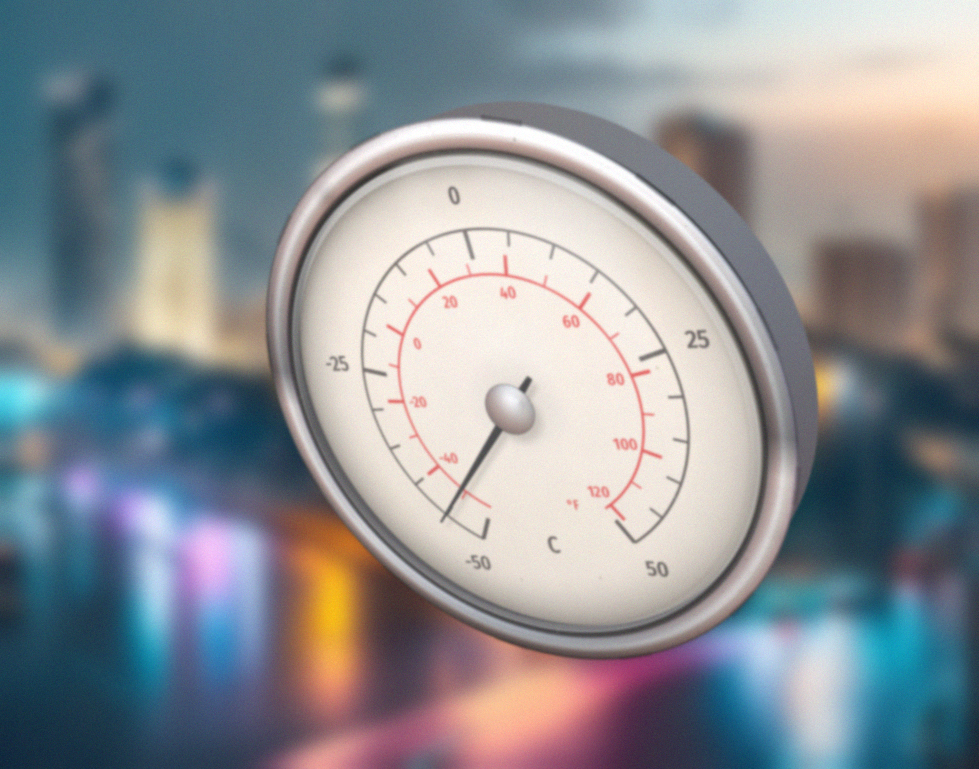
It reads -45
